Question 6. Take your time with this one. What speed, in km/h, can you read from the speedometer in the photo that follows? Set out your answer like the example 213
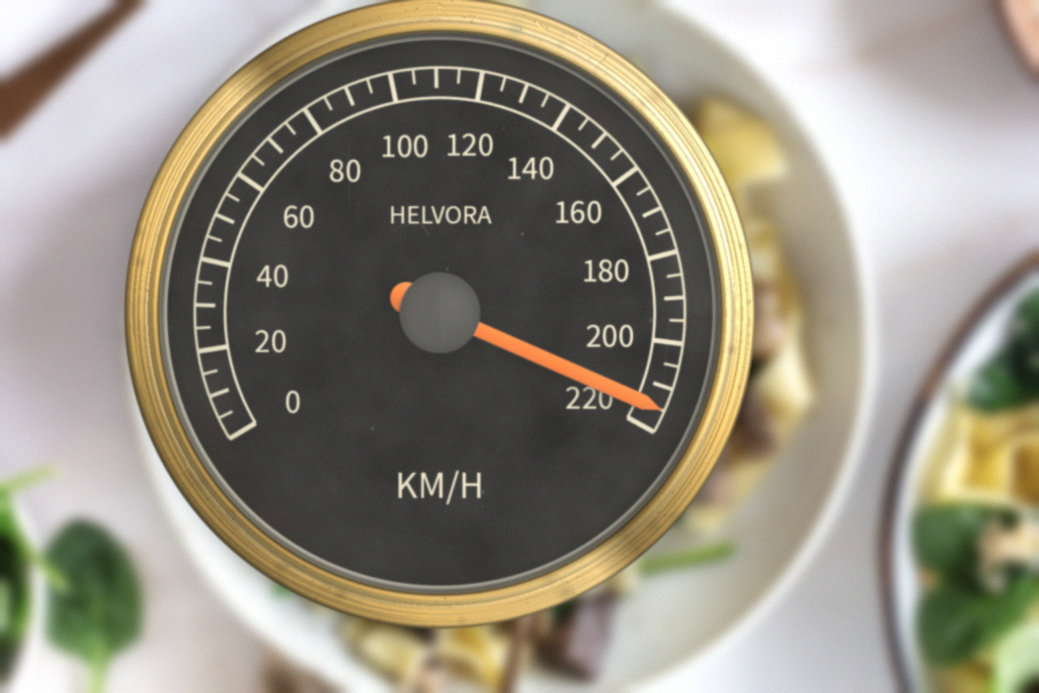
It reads 215
